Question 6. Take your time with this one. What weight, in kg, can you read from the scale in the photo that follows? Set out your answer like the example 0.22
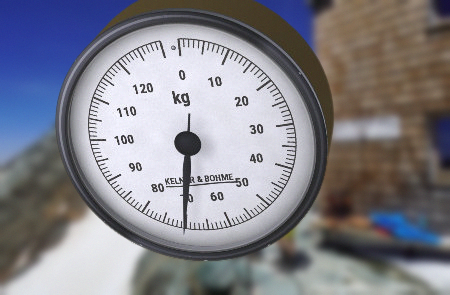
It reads 70
